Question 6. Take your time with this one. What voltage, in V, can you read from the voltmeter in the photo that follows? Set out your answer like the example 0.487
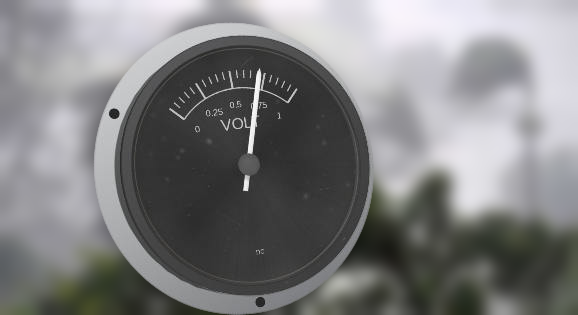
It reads 0.7
